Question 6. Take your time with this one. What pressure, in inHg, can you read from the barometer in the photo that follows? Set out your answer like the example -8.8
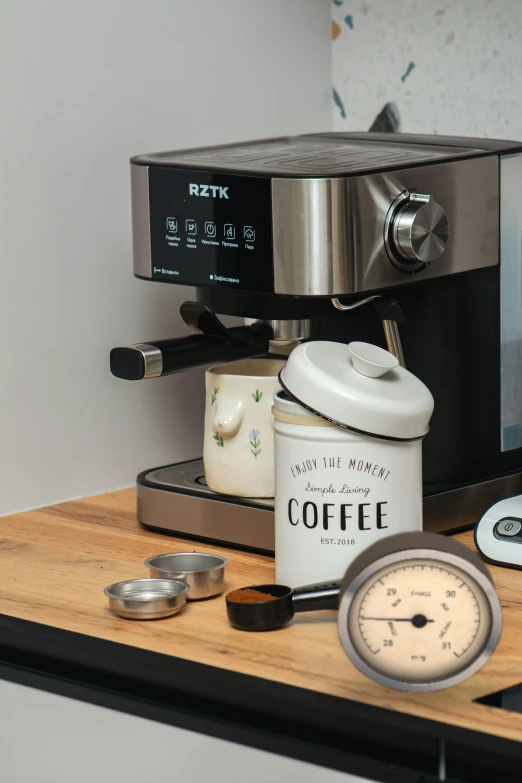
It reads 28.5
